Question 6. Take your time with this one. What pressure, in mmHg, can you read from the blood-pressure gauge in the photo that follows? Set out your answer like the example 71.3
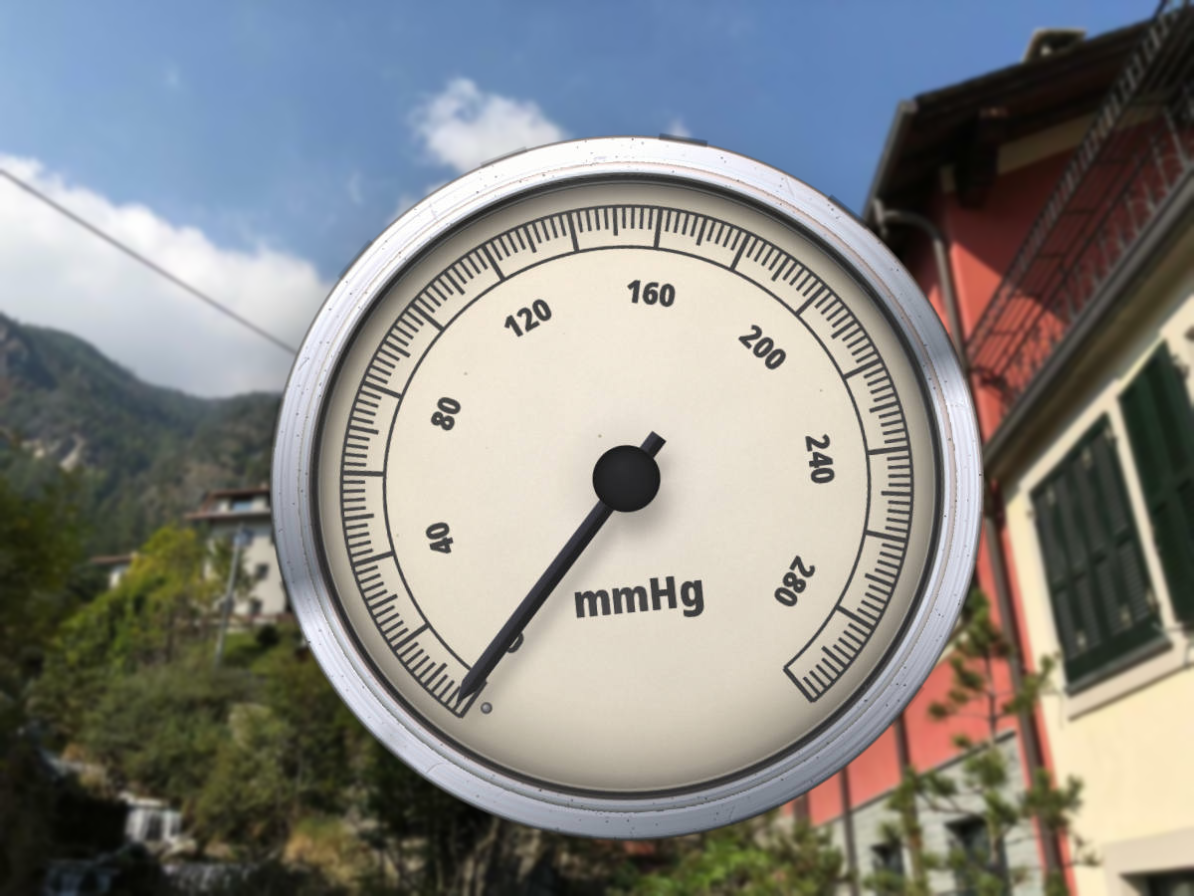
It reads 2
